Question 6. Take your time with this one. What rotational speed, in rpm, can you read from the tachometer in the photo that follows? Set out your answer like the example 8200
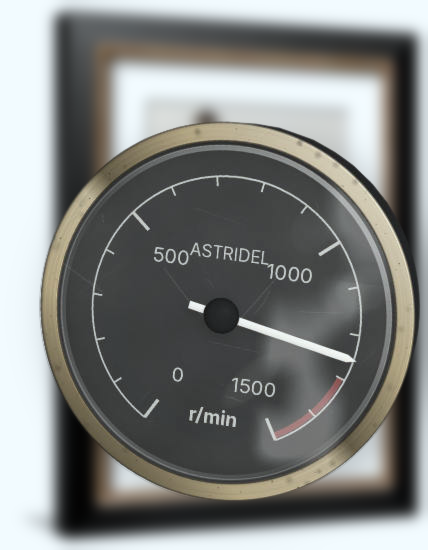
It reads 1250
